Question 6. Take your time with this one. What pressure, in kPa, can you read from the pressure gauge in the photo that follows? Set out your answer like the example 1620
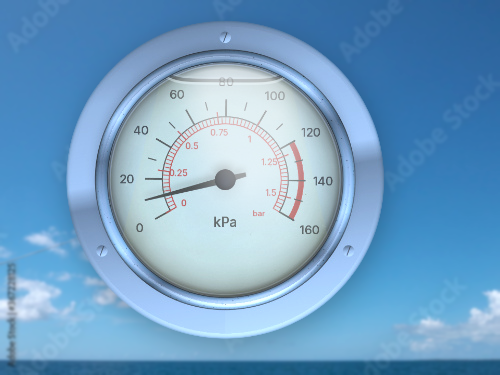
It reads 10
